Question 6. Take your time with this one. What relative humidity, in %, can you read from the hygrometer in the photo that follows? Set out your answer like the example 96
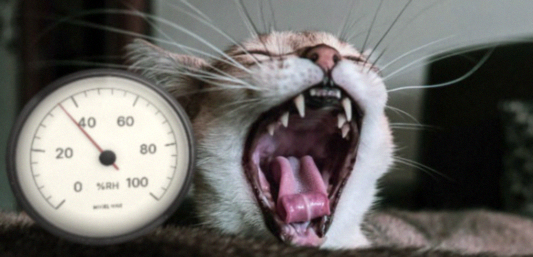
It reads 36
